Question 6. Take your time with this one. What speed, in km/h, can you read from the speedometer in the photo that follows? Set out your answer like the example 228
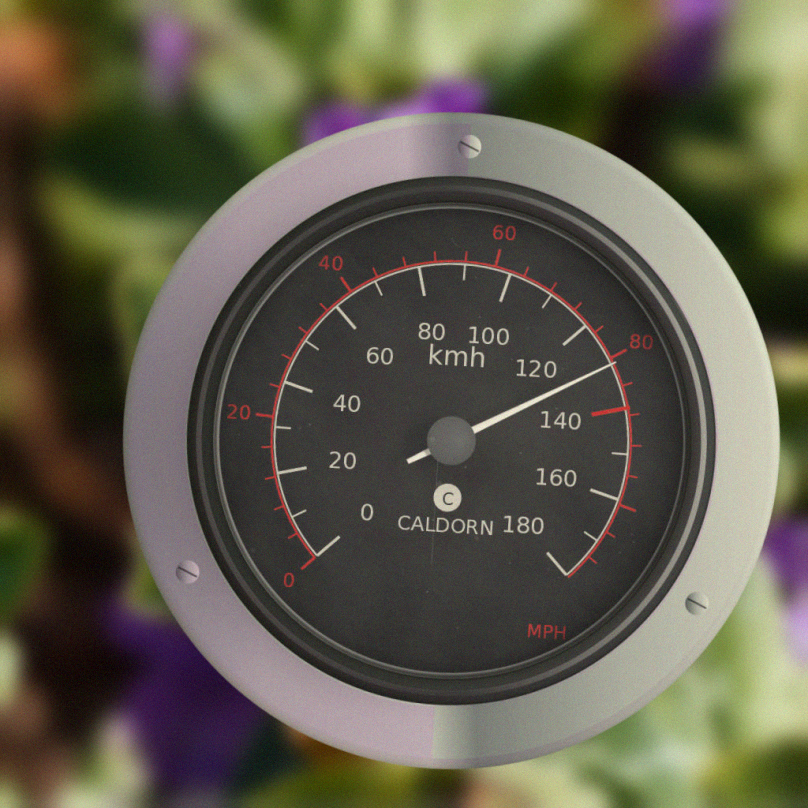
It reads 130
